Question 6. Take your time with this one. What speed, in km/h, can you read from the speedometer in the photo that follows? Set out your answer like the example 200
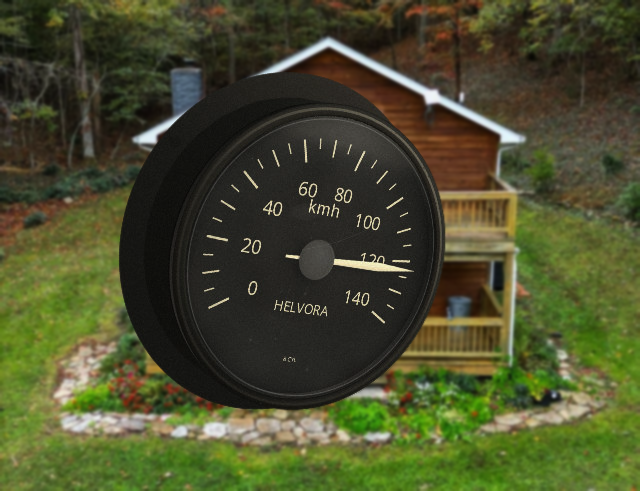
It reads 122.5
